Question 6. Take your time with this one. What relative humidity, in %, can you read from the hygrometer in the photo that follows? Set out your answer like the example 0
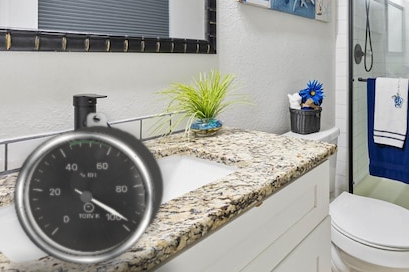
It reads 96
